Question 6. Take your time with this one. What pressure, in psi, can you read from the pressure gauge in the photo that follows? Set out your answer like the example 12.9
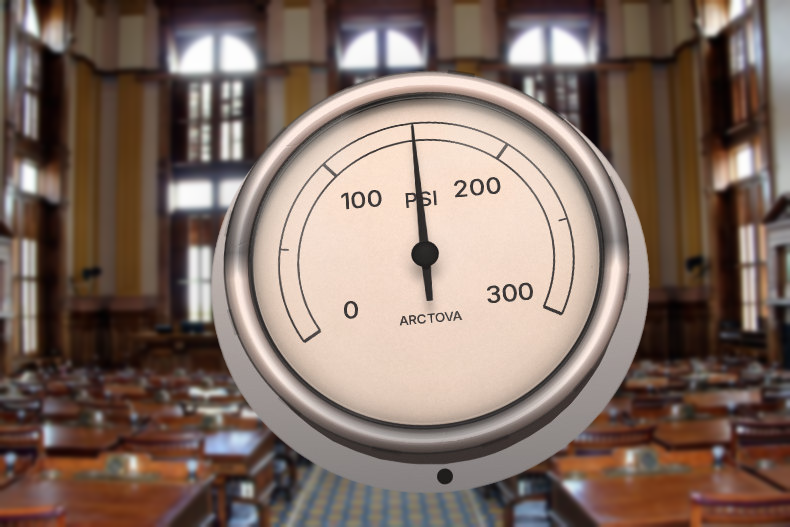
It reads 150
